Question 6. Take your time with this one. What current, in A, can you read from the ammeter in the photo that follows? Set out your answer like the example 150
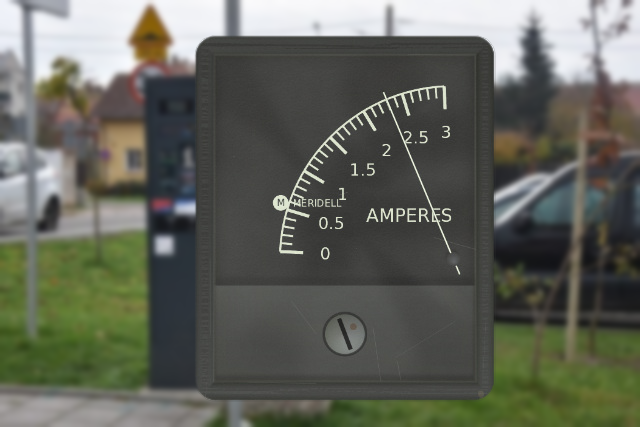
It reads 2.3
